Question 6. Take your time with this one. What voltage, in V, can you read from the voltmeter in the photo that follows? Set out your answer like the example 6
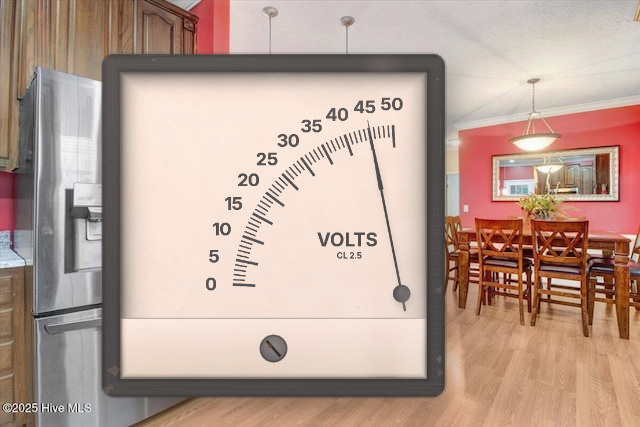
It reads 45
